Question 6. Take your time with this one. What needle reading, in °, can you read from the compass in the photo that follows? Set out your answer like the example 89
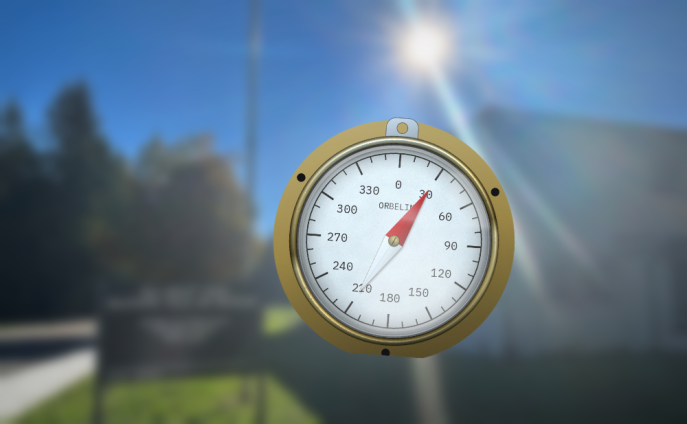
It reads 30
